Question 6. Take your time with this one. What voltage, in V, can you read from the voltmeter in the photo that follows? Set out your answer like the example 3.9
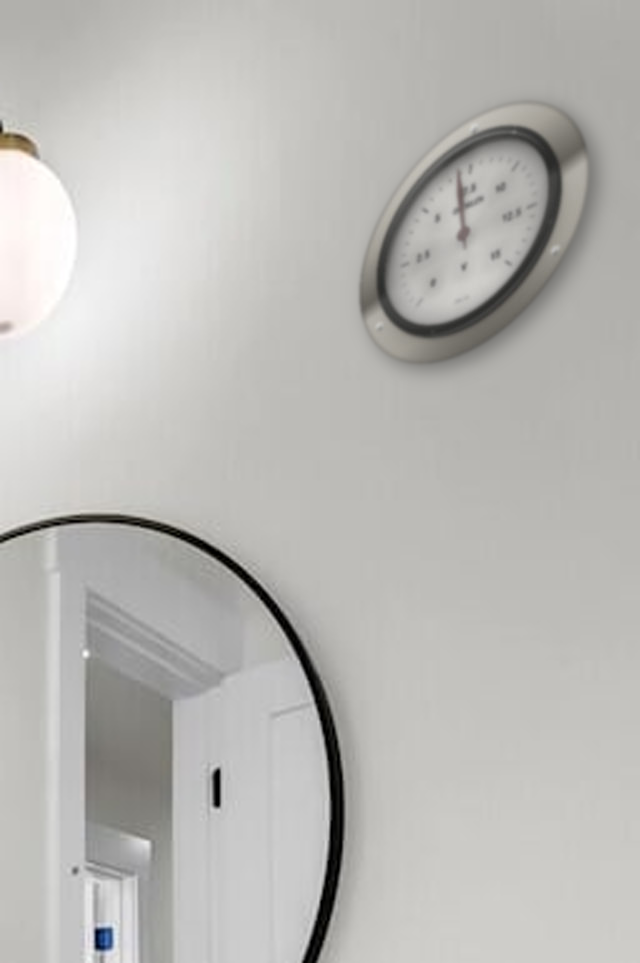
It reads 7
